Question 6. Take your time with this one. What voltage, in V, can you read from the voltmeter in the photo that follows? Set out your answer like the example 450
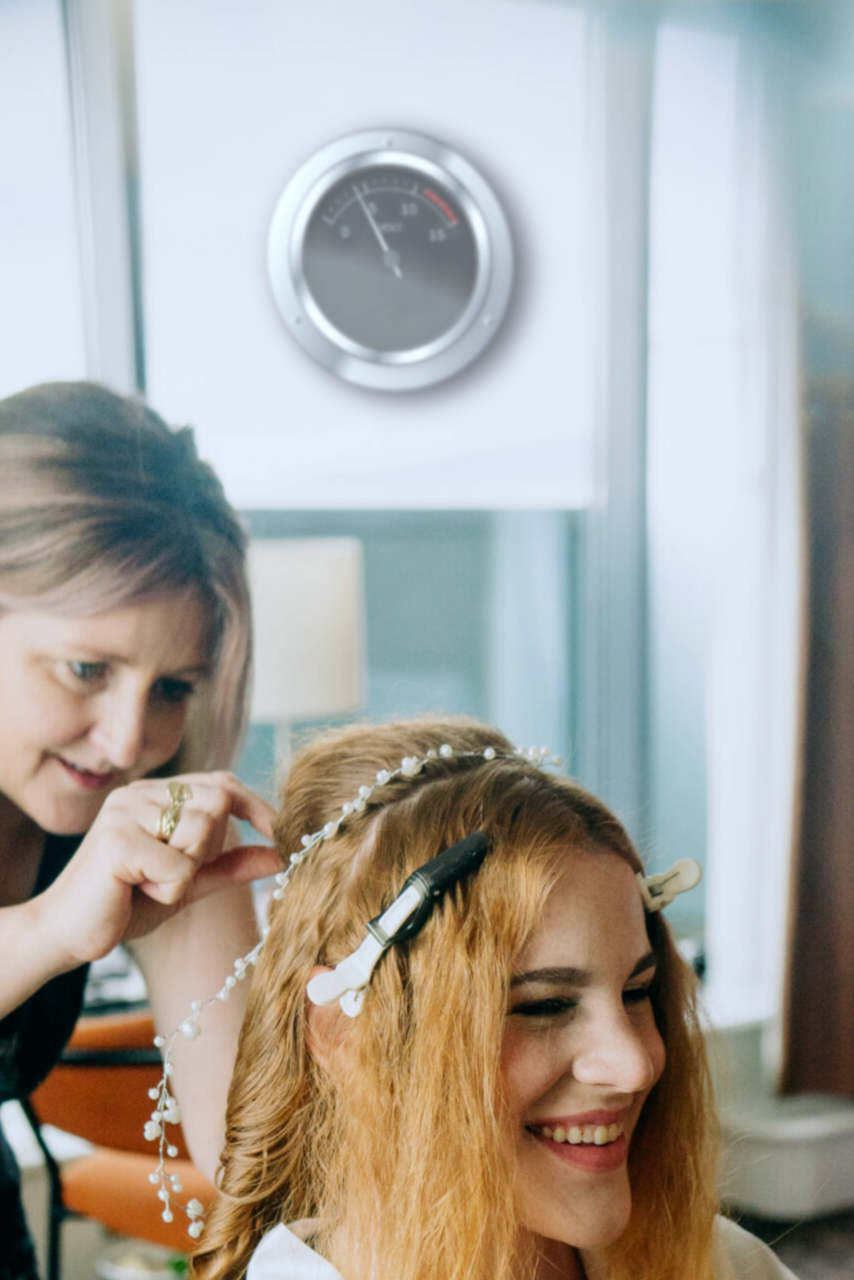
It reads 4
